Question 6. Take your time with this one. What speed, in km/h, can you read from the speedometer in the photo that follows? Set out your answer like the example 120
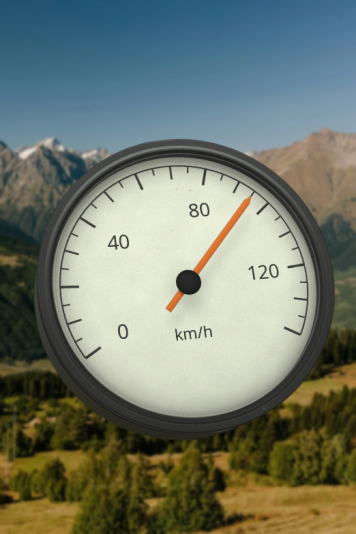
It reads 95
